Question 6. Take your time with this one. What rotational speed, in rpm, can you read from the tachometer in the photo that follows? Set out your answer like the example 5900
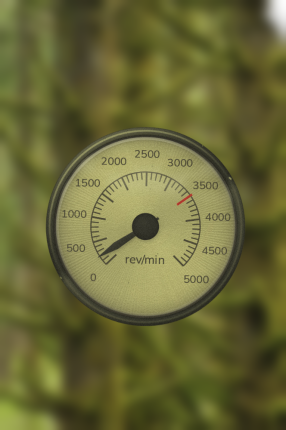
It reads 200
